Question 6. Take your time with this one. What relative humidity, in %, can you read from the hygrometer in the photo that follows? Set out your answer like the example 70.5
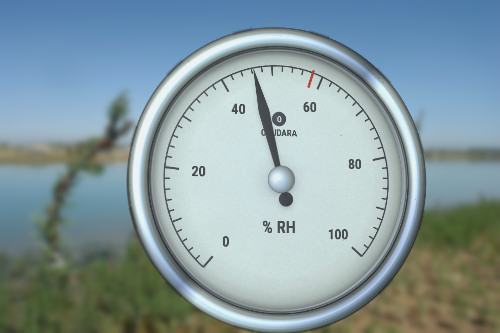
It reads 46
